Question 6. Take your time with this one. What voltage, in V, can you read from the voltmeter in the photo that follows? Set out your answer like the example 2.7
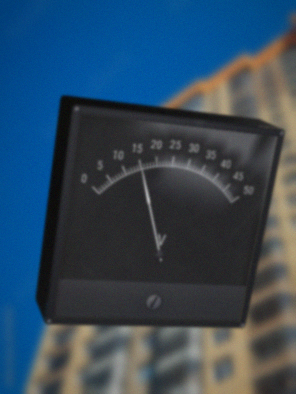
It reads 15
